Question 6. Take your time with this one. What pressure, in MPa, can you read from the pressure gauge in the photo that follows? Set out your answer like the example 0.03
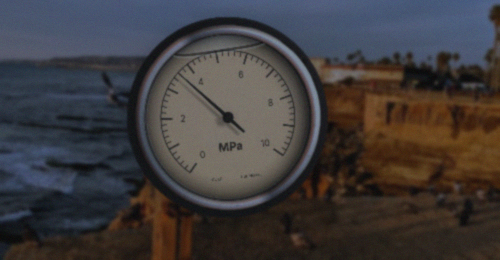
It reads 3.6
